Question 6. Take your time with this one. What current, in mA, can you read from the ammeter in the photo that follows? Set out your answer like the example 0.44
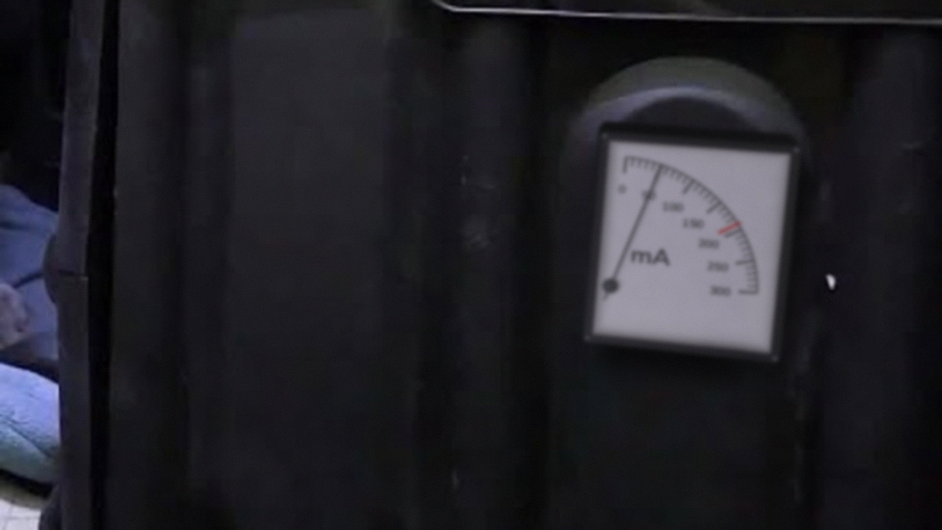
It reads 50
